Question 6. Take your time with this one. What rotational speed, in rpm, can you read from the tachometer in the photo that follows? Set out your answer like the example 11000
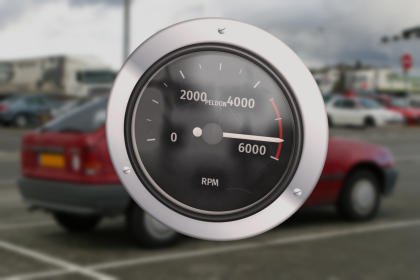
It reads 5500
